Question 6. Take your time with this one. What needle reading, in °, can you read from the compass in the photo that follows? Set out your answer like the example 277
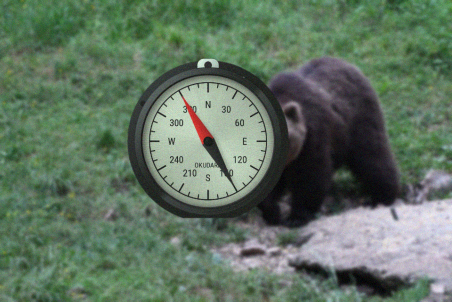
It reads 330
